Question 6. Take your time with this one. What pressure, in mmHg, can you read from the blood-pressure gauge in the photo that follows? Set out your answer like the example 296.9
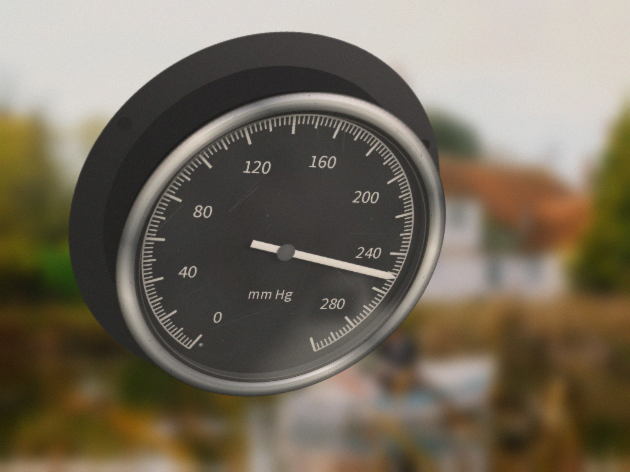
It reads 250
